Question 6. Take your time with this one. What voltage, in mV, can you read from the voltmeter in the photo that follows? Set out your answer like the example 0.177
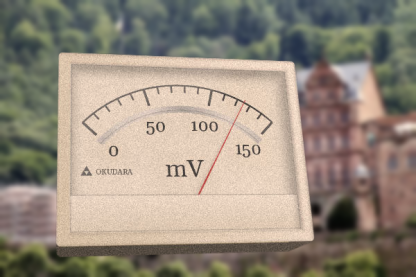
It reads 125
